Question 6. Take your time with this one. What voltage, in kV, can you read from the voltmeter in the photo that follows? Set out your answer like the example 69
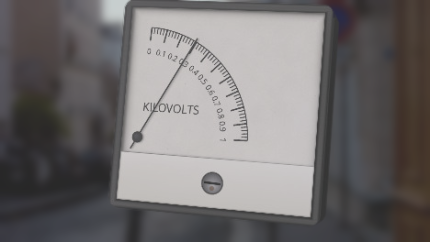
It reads 0.3
